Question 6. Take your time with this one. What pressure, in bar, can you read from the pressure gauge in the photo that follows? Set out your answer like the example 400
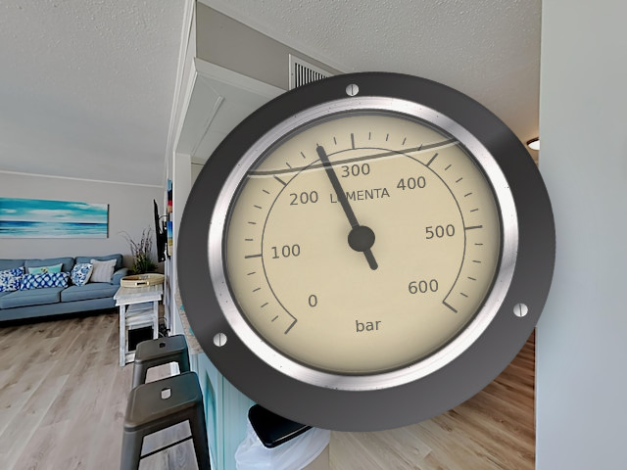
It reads 260
